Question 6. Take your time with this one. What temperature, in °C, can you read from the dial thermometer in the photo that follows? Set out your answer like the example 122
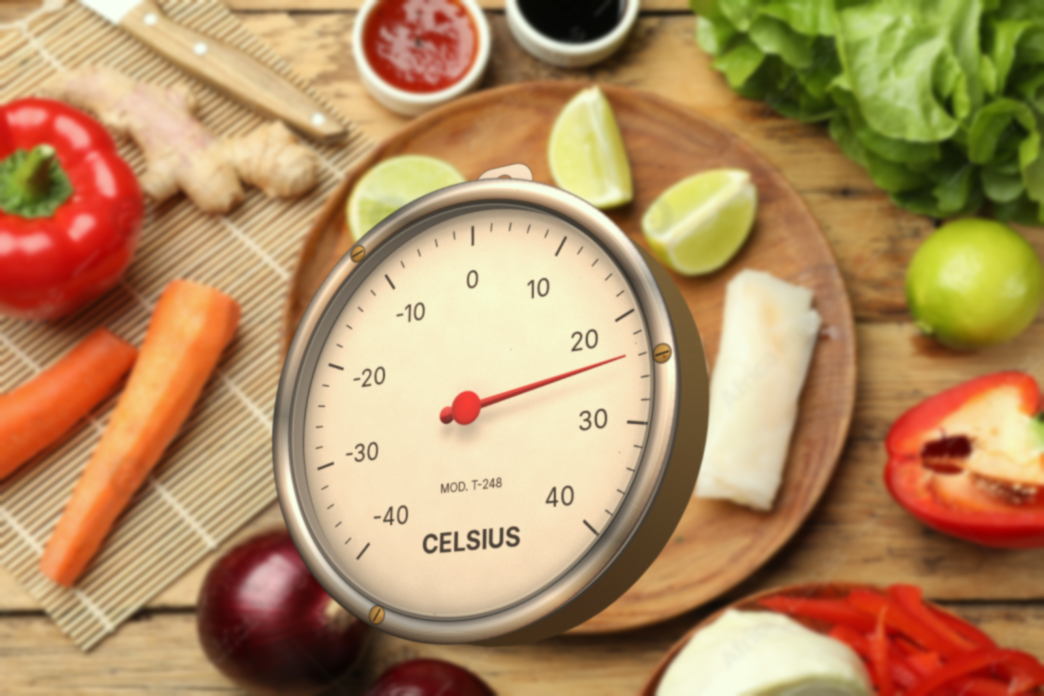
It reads 24
